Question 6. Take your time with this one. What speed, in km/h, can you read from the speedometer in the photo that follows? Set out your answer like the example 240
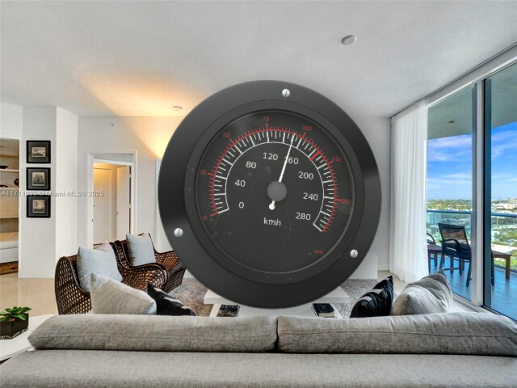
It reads 150
